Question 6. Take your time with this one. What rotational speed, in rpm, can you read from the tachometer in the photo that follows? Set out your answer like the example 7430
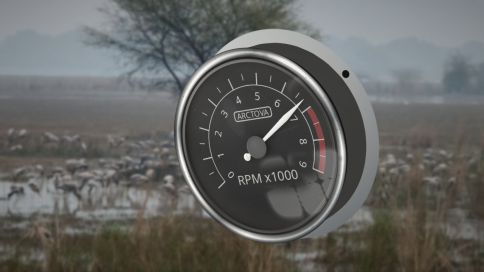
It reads 6750
